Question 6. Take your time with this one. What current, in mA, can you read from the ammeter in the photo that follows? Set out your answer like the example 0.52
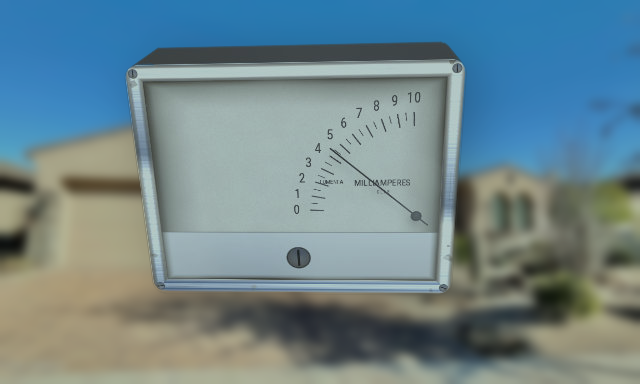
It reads 4.5
